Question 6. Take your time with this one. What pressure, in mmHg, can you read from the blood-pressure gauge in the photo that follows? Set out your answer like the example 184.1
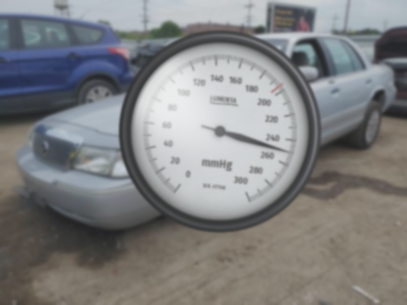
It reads 250
